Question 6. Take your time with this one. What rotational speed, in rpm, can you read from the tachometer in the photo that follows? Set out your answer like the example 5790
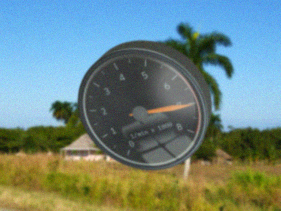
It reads 7000
